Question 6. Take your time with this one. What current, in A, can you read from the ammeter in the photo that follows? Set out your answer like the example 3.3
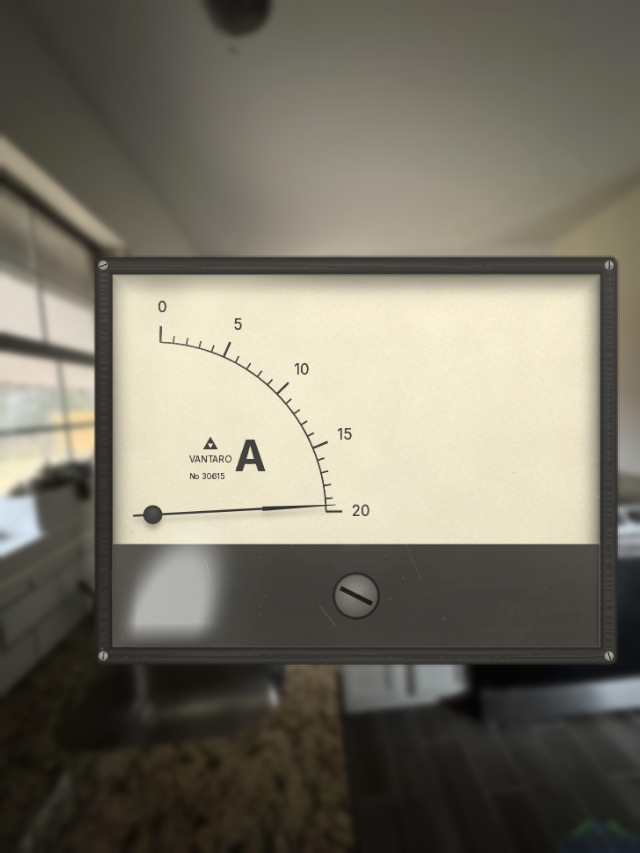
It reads 19.5
